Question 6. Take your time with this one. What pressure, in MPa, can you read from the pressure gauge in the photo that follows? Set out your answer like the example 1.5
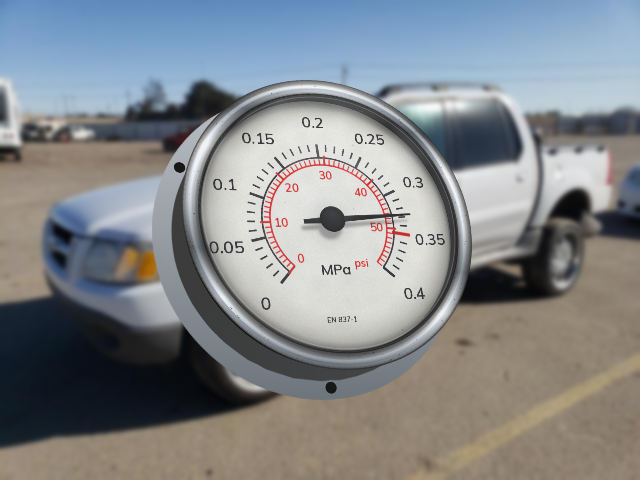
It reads 0.33
